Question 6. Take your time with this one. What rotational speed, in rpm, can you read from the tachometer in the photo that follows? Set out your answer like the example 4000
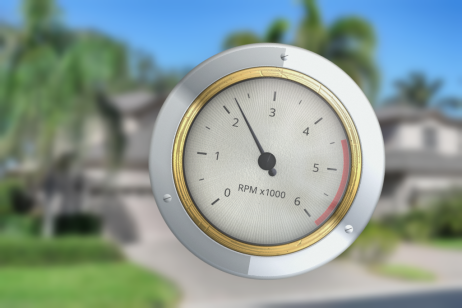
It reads 2250
